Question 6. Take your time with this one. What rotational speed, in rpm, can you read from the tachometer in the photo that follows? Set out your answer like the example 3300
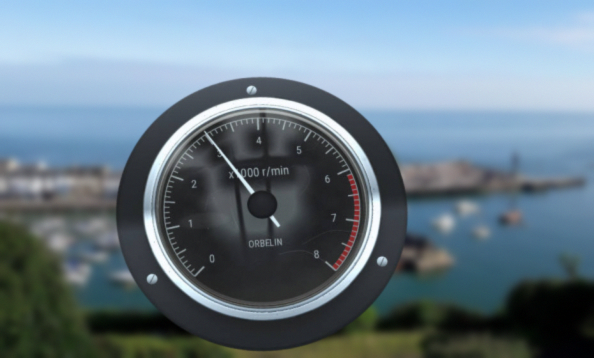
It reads 3000
